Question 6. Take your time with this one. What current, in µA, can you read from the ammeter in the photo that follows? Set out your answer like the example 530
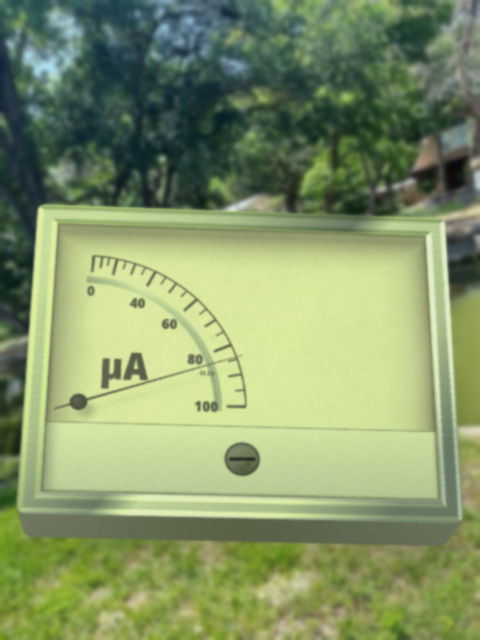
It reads 85
